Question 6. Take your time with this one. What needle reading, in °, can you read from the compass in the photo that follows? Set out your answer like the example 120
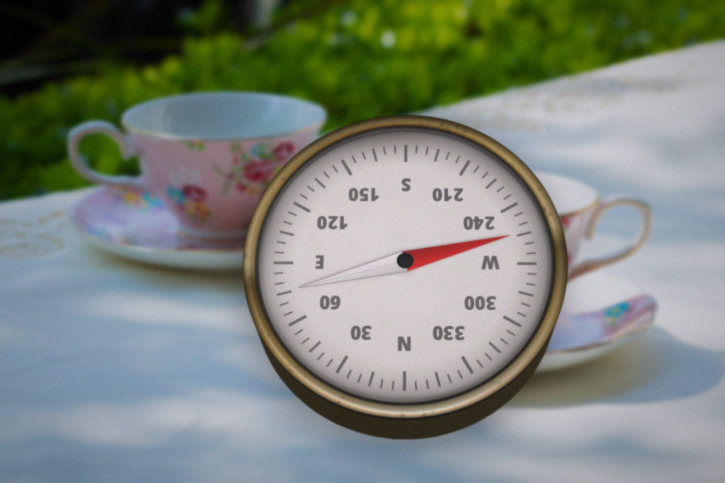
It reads 255
